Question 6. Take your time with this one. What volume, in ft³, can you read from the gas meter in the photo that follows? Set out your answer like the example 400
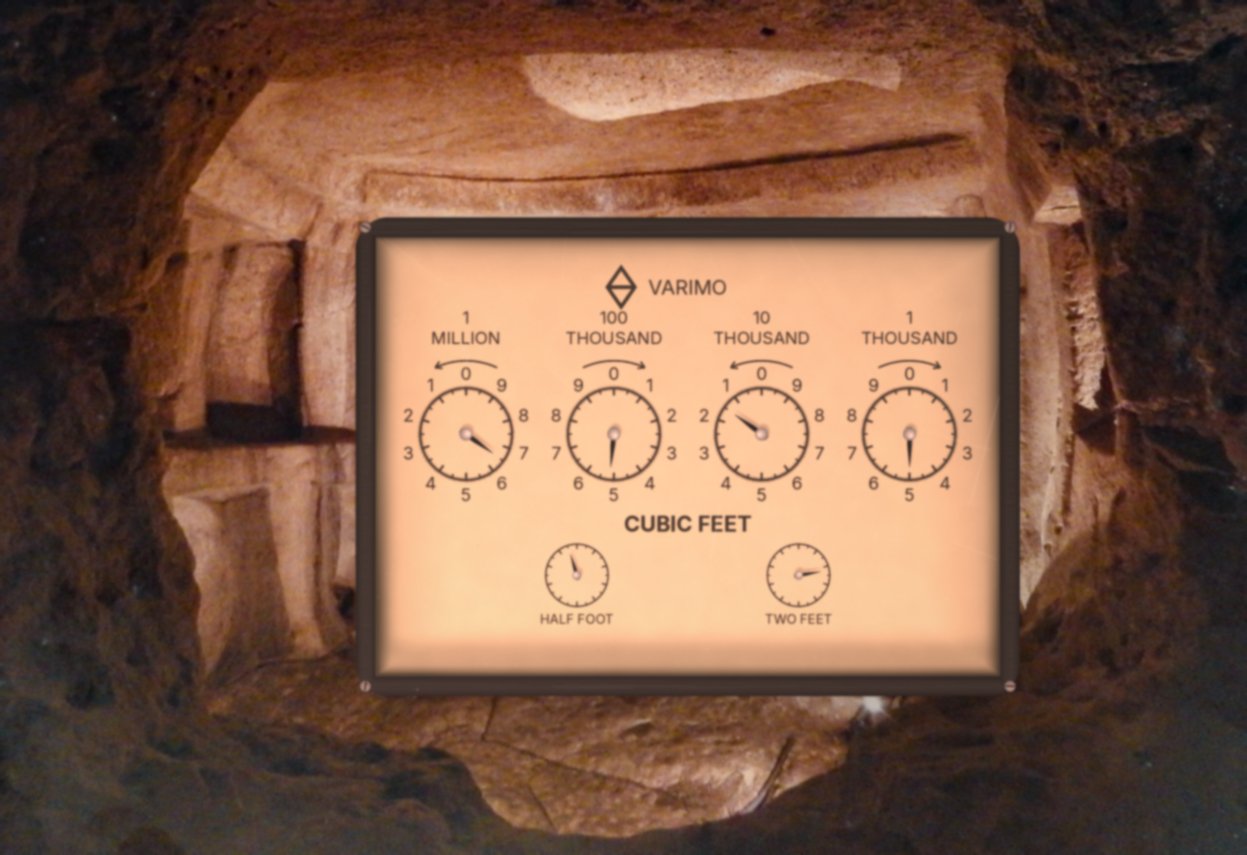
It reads 651500
